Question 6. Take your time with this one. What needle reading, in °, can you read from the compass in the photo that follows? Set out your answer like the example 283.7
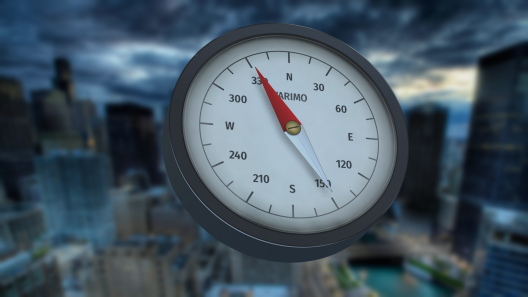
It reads 330
